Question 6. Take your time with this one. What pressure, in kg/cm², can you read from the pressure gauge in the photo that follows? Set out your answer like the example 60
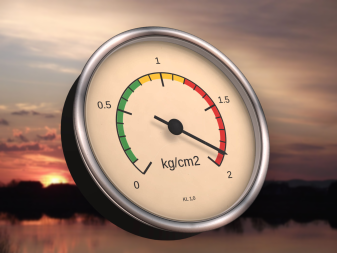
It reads 1.9
